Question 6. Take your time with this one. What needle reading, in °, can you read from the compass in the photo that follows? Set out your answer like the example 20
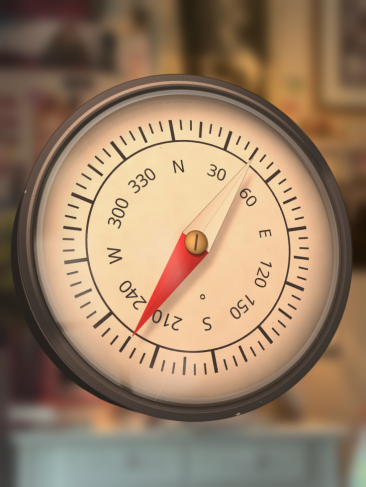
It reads 225
